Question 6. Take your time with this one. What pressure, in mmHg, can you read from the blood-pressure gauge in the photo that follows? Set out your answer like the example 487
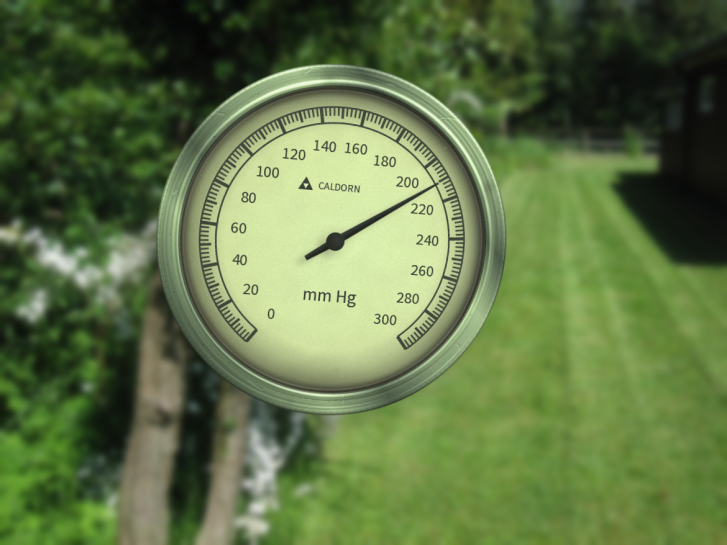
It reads 210
